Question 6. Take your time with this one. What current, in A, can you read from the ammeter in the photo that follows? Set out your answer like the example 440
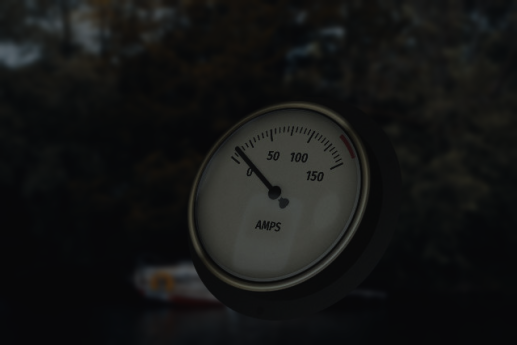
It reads 10
